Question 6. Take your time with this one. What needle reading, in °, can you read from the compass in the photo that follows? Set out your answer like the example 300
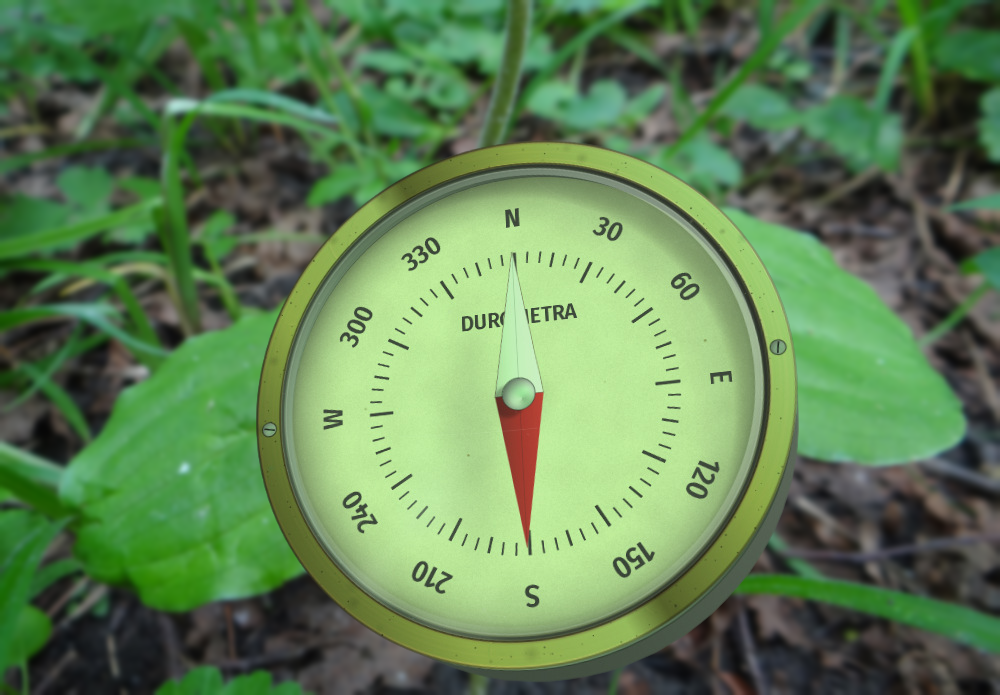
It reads 180
